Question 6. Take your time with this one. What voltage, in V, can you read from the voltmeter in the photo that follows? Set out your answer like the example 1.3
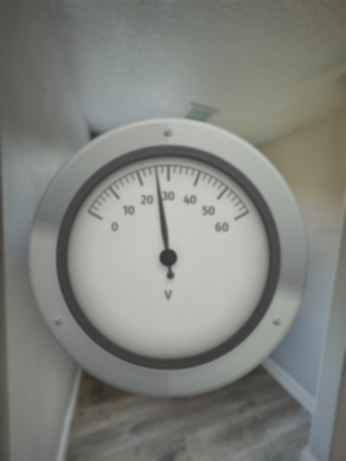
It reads 26
